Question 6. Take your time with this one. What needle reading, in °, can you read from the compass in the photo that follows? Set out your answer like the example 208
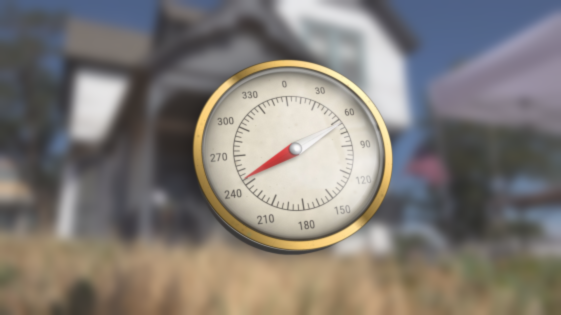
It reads 245
